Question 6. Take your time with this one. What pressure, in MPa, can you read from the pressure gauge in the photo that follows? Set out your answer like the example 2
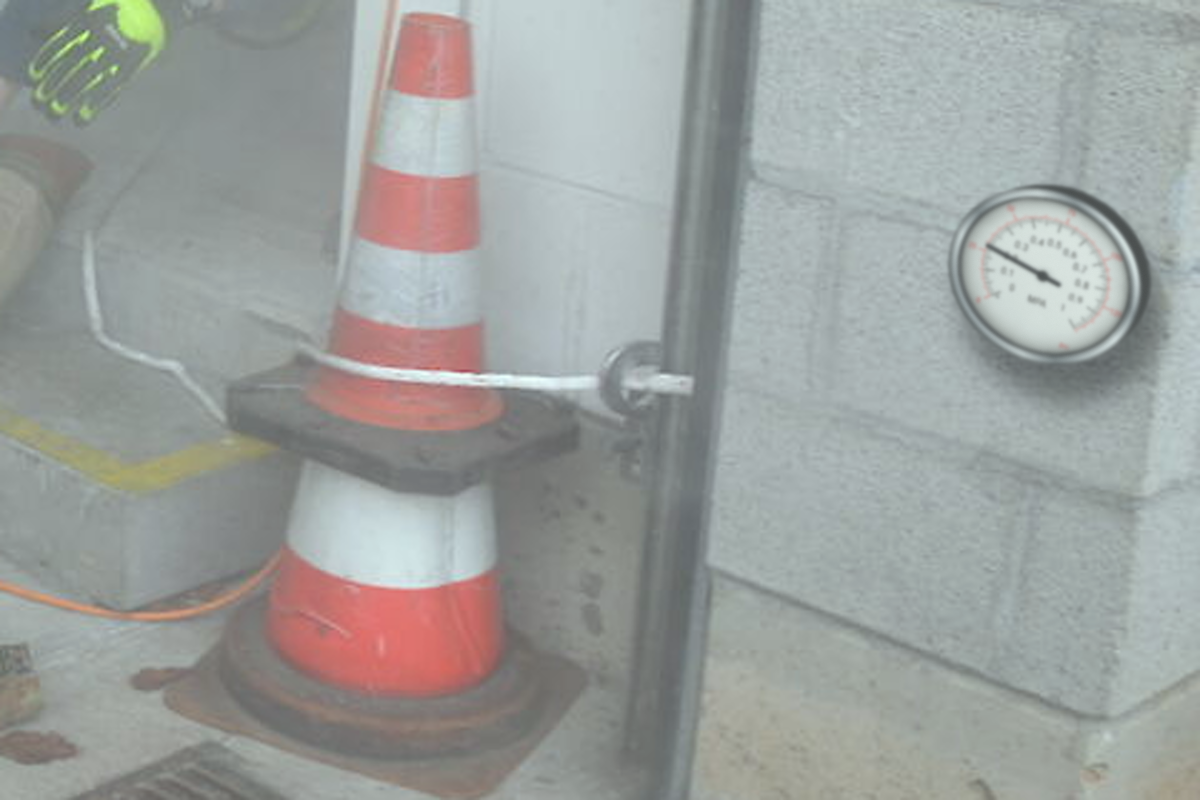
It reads 0.2
